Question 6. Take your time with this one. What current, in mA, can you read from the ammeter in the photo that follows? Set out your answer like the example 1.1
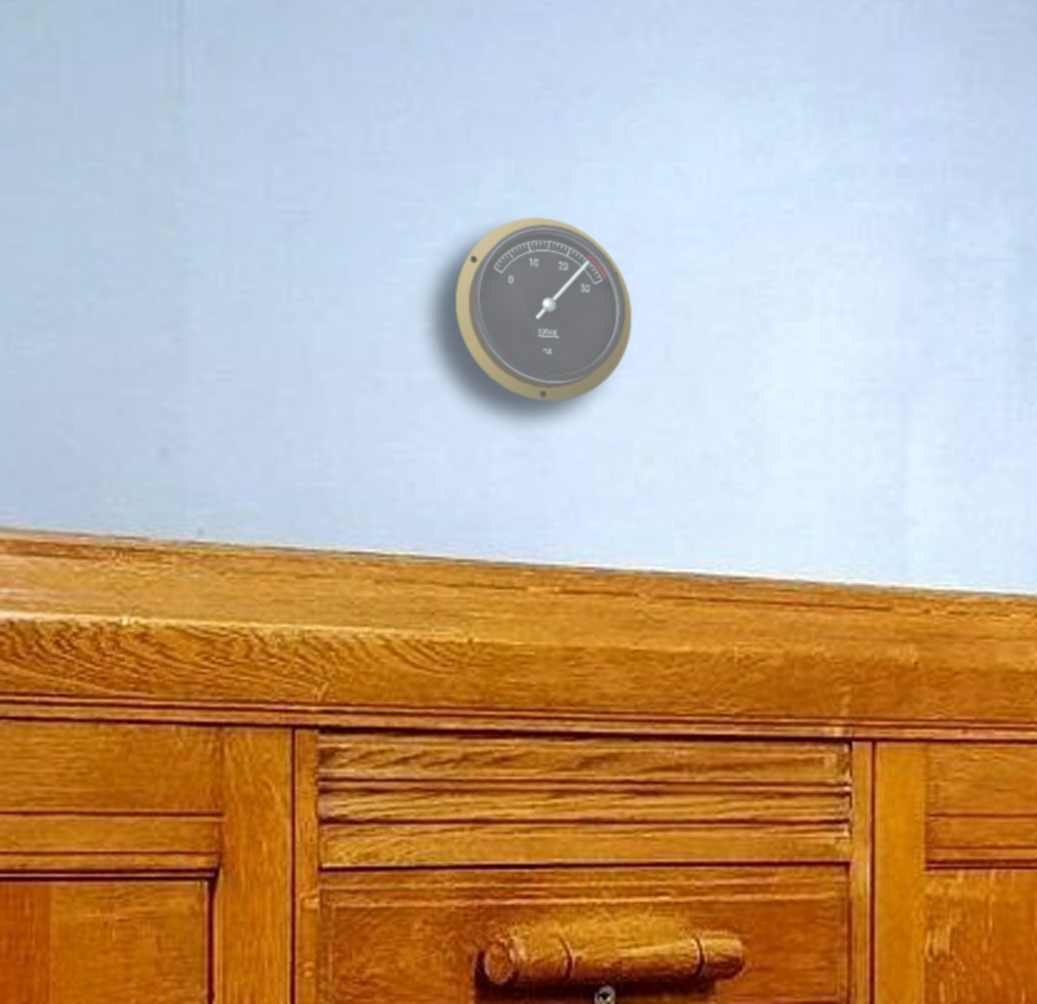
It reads 25
